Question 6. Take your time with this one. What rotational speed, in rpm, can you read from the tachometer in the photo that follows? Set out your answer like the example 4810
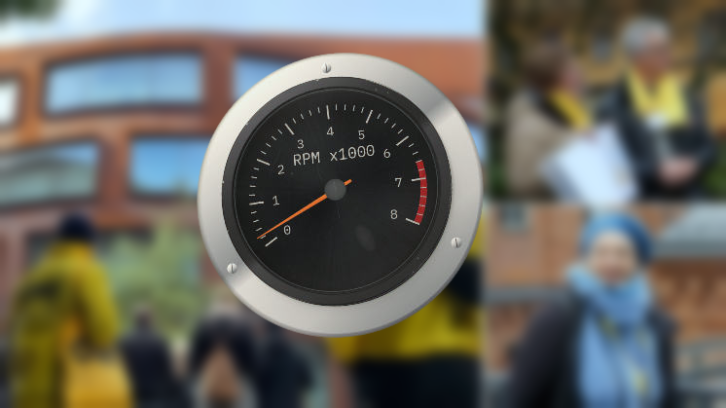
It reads 200
